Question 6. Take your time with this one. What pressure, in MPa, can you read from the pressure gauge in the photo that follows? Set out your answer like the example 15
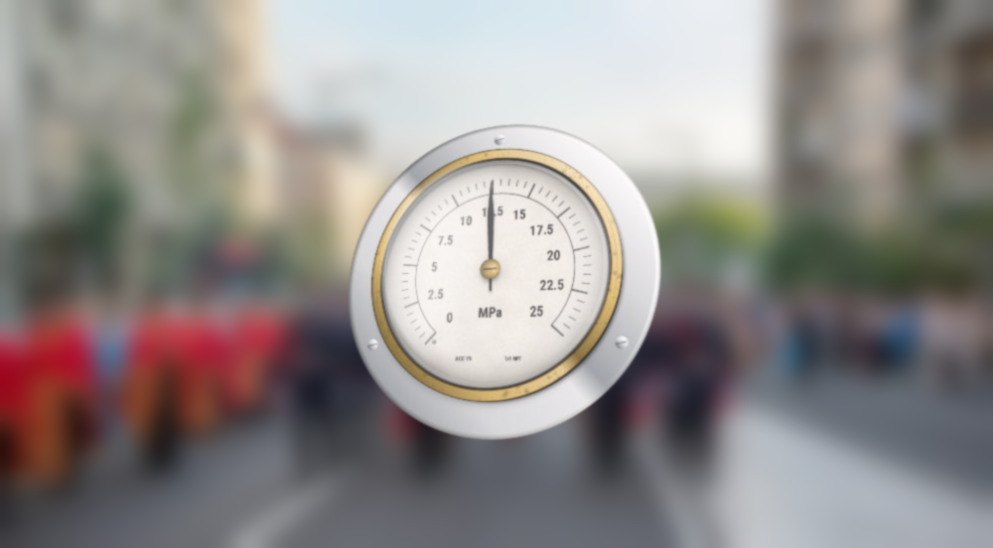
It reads 12.5
